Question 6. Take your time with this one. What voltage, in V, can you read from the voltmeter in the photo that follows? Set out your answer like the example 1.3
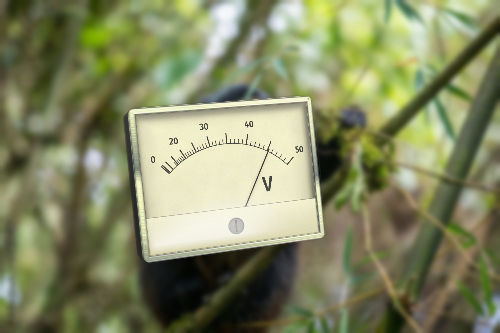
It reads 45
